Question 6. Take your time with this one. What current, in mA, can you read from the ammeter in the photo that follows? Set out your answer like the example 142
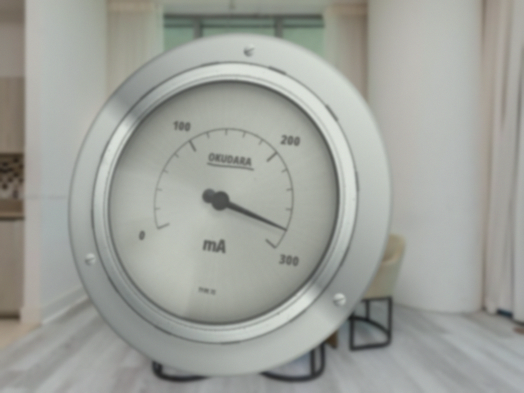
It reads 280
